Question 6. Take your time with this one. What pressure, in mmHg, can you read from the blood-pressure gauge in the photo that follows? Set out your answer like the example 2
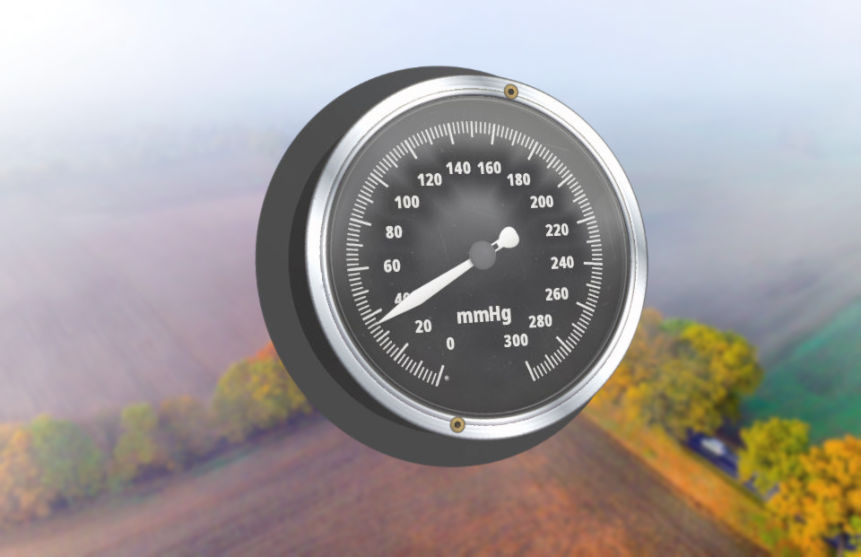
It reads 36
